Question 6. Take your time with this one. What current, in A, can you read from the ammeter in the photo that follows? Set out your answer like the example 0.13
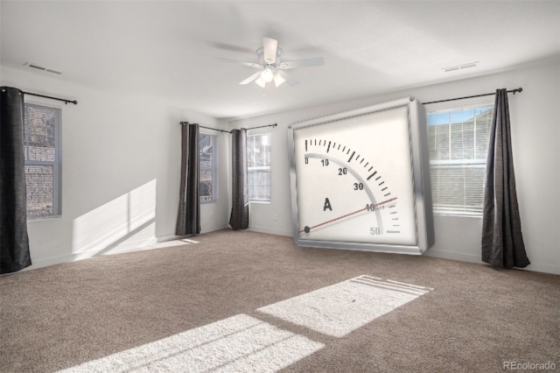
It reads 40
